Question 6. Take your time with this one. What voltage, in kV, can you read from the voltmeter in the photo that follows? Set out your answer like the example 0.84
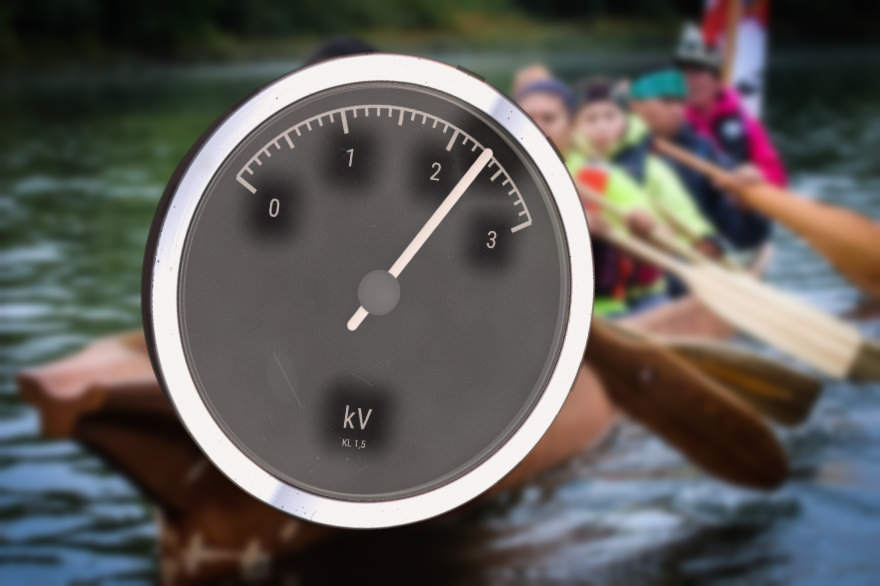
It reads 2.3
